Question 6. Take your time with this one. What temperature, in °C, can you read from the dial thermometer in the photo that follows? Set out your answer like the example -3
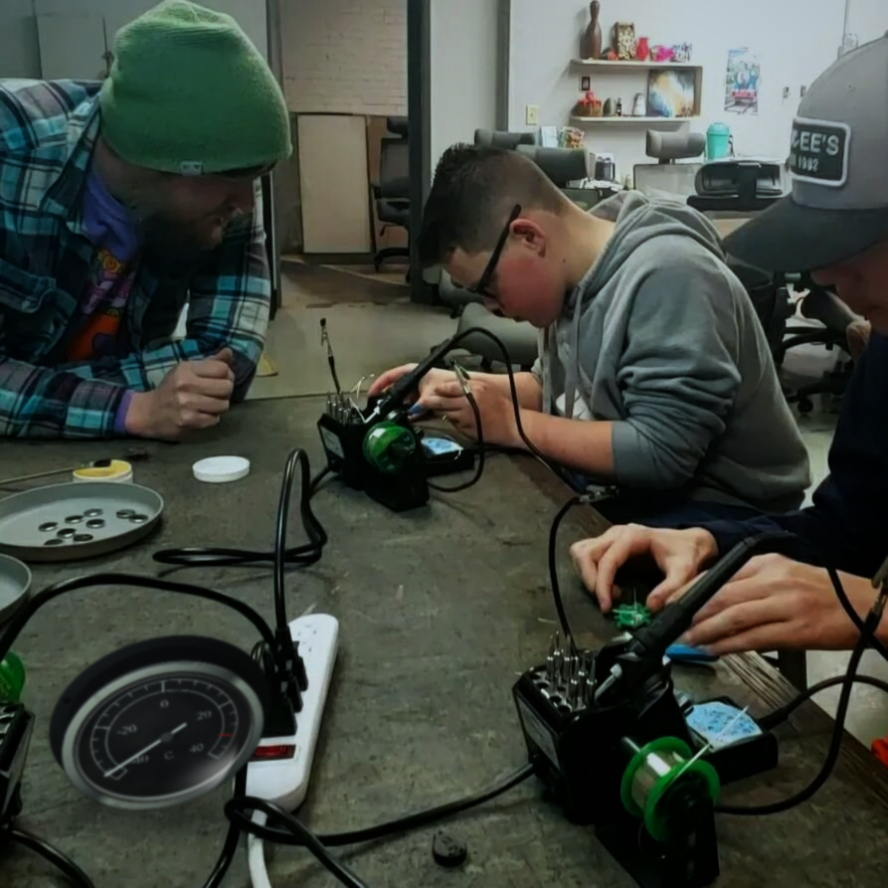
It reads -36
